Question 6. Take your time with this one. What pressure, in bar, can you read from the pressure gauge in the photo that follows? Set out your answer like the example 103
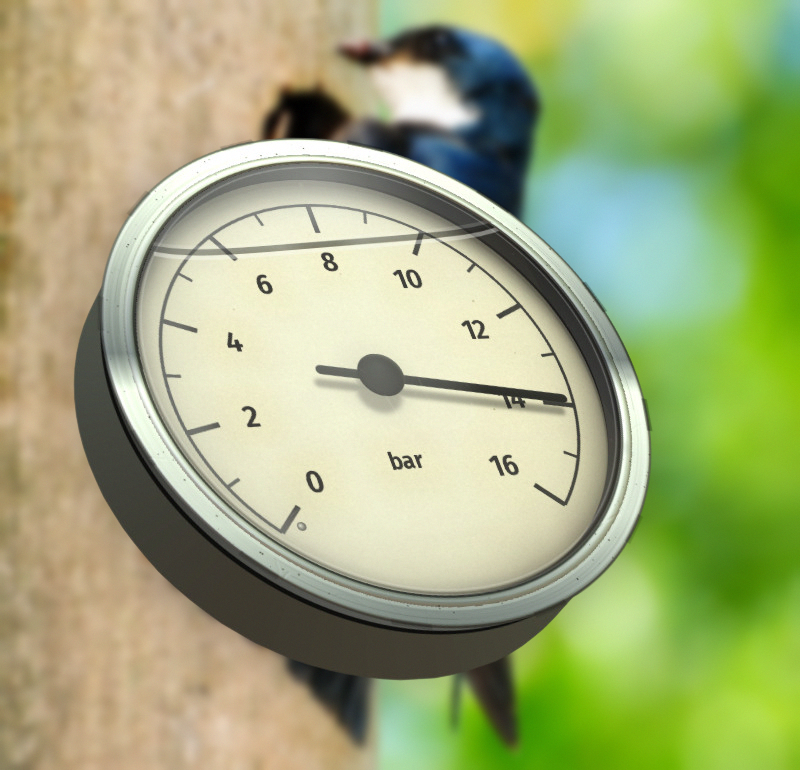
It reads 14
